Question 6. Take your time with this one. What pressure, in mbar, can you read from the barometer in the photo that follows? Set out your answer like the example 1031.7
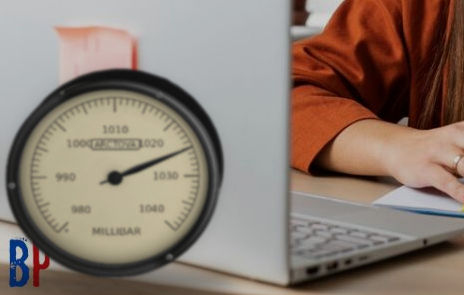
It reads 1025
